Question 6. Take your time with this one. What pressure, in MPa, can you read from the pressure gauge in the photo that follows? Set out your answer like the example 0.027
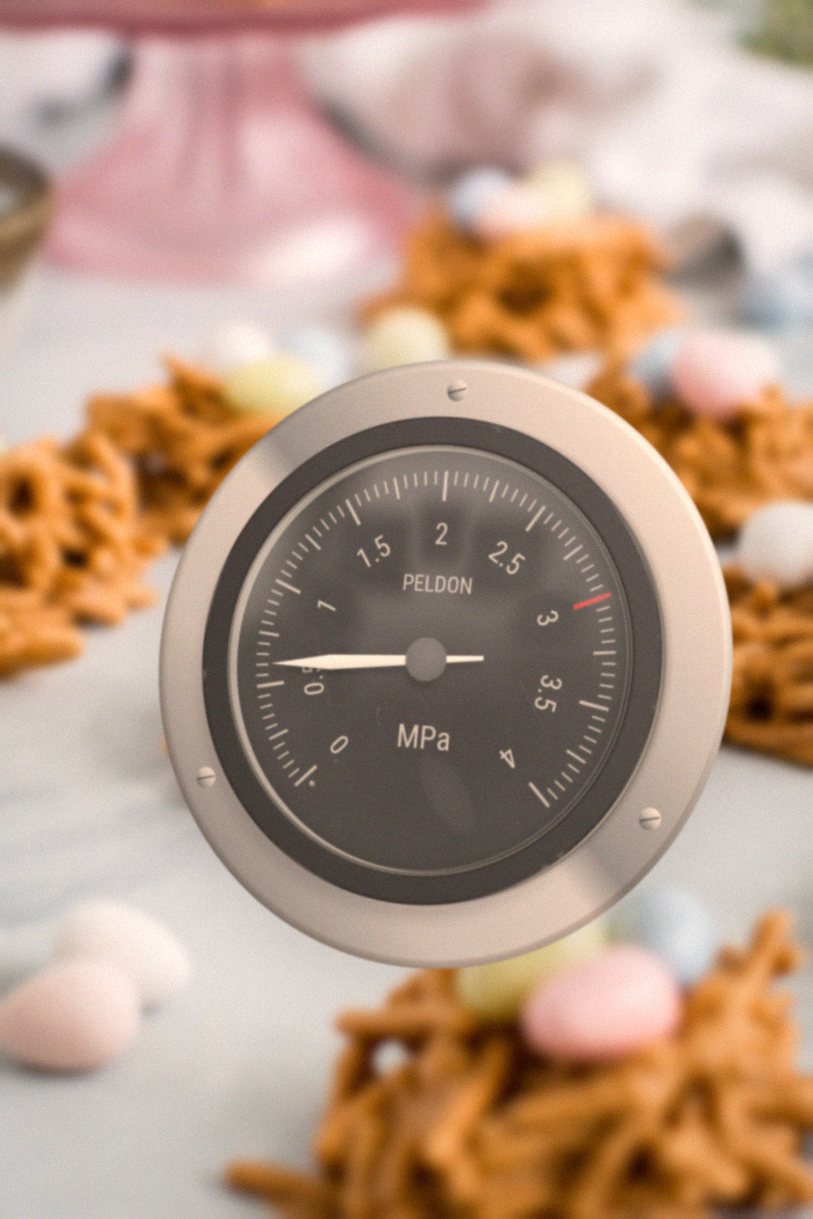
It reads 0.6
